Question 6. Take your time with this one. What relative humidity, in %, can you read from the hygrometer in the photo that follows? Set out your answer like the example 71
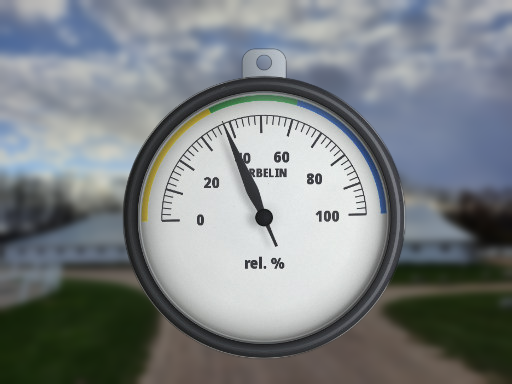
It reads 38
